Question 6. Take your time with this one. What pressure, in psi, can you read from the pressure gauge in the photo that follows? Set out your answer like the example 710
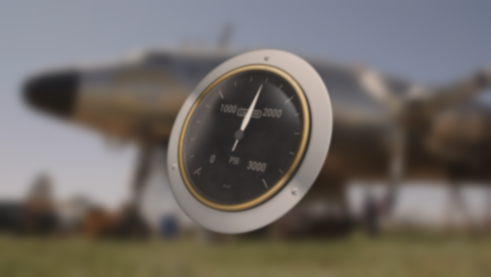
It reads 1600
